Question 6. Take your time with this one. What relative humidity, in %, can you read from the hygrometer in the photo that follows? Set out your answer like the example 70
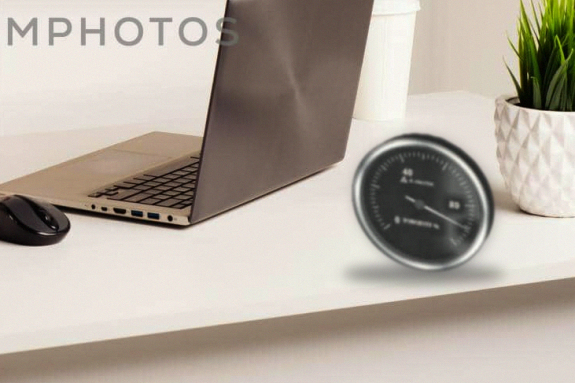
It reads 90
